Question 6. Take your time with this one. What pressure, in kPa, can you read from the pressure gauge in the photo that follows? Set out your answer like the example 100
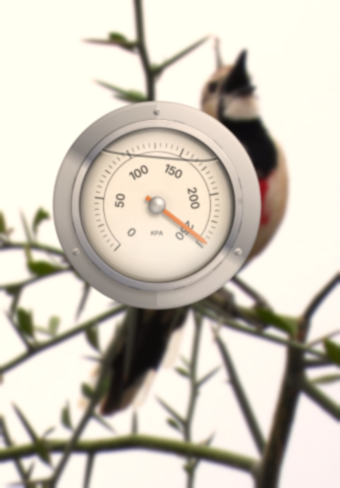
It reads 245
